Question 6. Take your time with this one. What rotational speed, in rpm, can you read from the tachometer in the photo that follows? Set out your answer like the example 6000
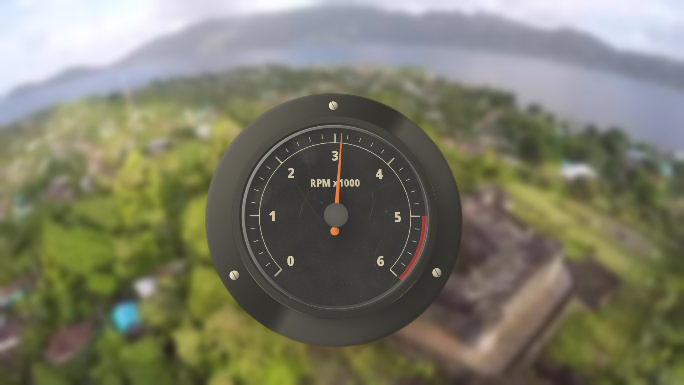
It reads 3100
